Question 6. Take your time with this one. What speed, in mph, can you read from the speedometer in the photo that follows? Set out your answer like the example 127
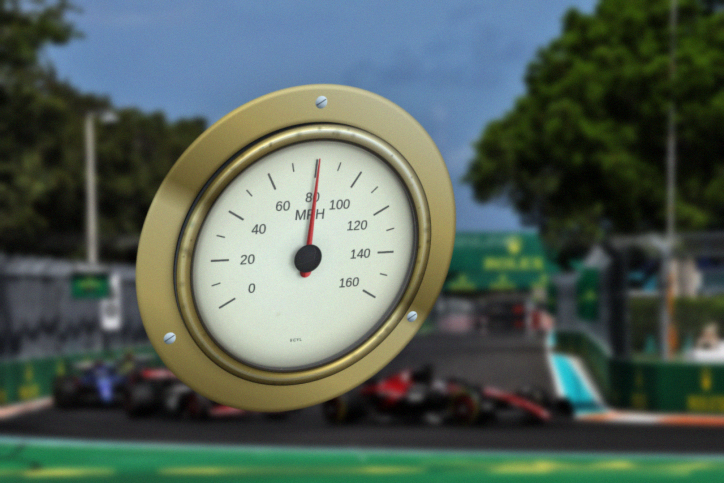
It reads 80
